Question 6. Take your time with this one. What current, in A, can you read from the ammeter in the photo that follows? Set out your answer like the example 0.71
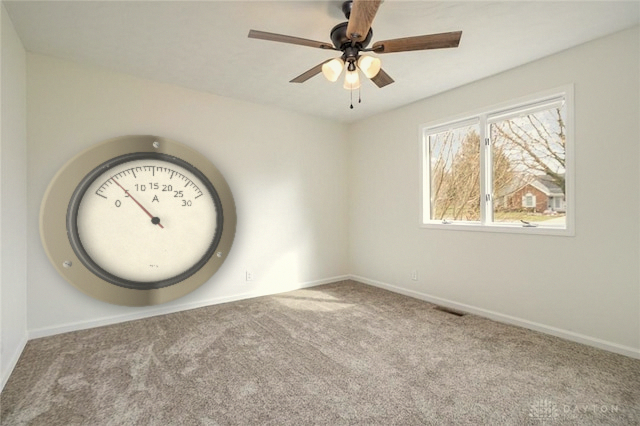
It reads 5
